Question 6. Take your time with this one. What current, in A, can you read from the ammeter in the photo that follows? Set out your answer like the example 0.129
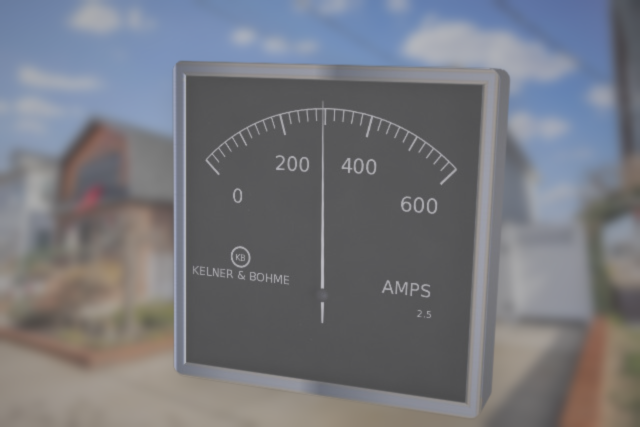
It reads 300
